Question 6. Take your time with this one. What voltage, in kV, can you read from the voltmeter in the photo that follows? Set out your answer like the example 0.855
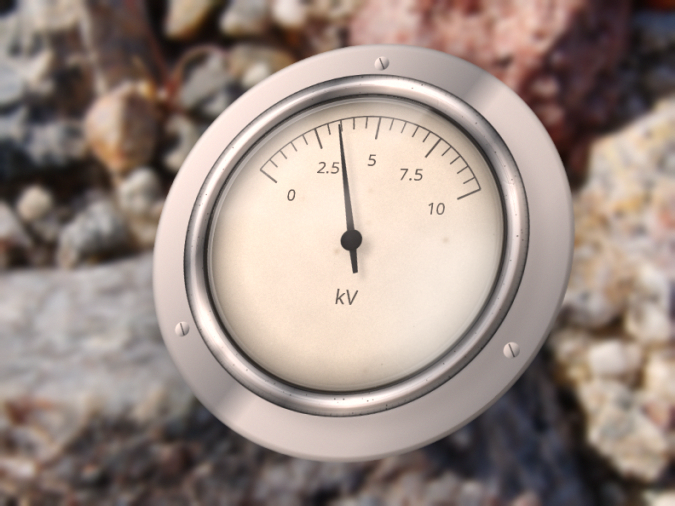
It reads 3.5
